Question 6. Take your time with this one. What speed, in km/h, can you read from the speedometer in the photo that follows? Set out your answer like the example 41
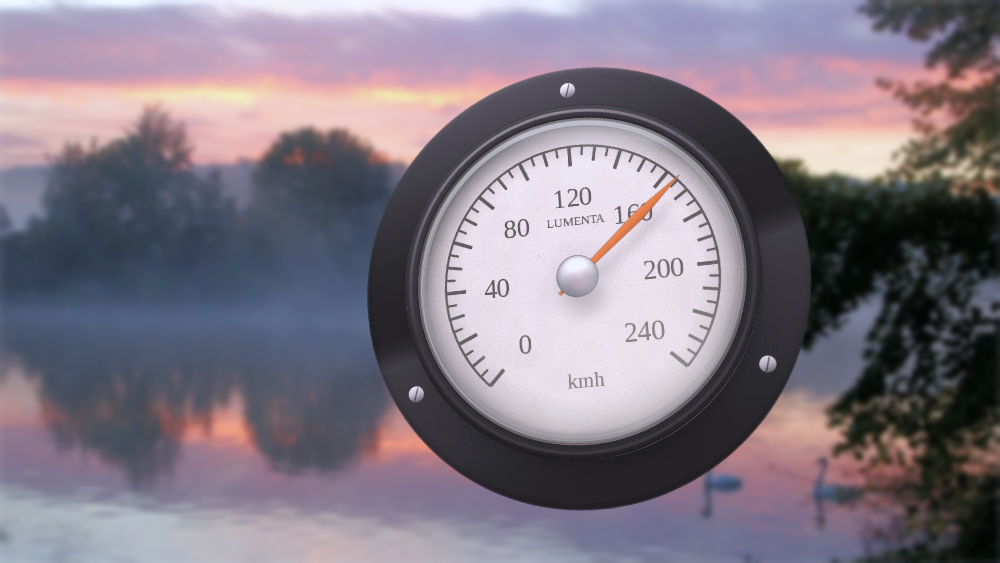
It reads 165
